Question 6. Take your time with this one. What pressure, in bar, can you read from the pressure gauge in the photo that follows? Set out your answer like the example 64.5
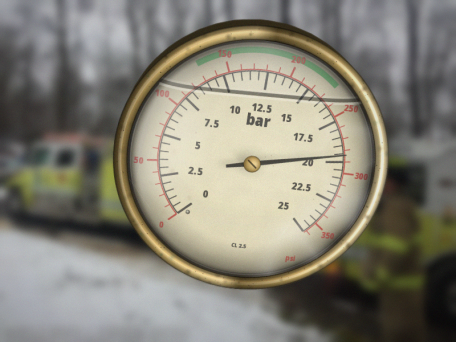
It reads 19.5
